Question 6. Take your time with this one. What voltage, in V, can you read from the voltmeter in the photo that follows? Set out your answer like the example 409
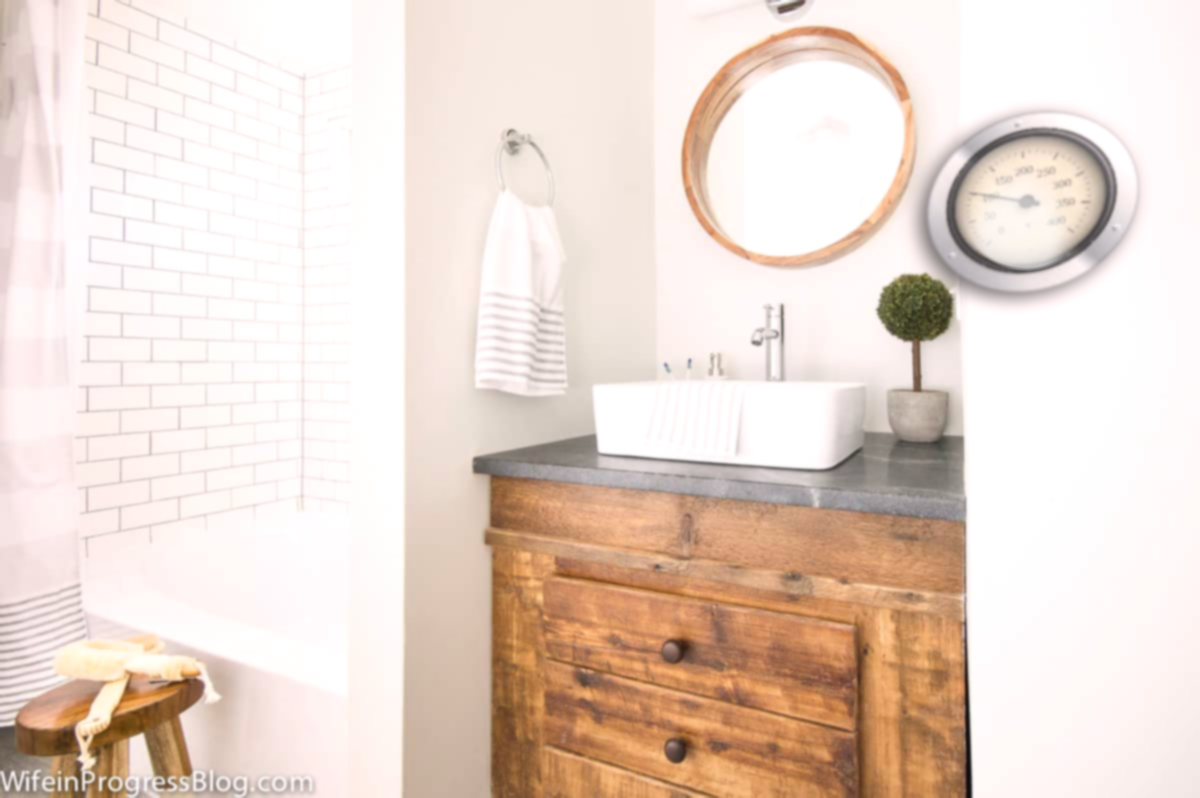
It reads 100
